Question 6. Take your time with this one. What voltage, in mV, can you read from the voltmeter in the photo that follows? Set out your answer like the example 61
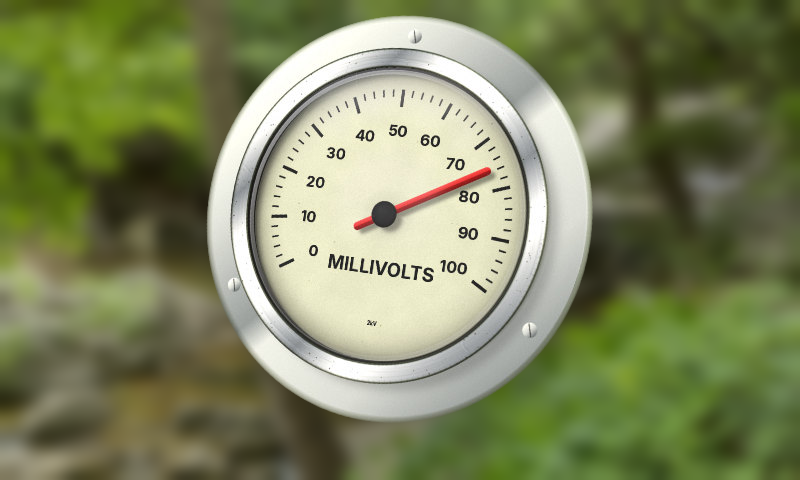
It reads 76
